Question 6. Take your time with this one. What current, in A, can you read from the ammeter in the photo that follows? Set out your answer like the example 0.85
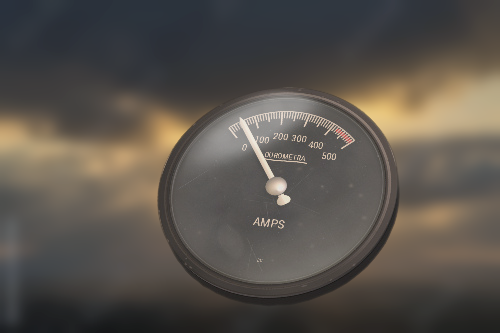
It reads 50
